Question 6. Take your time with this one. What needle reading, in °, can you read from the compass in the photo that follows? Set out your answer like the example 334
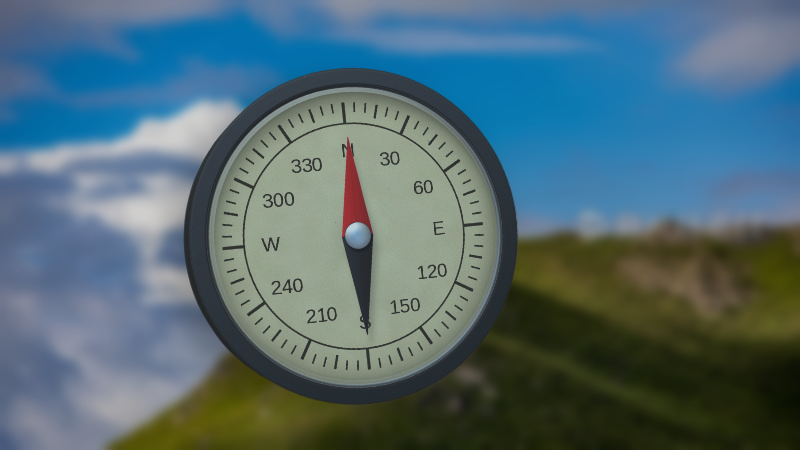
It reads 0
